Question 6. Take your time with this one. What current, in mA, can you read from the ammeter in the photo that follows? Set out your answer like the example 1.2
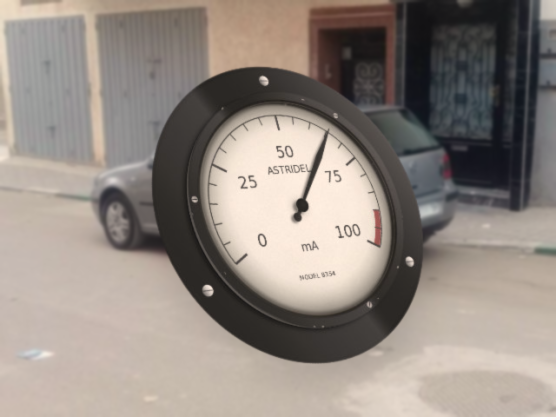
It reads 65
